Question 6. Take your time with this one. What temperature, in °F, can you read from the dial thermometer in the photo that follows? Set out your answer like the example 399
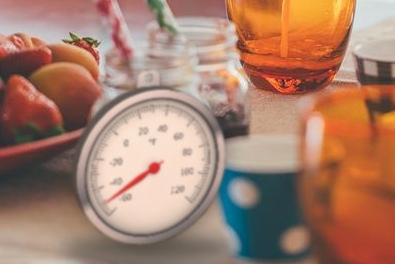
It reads -50
